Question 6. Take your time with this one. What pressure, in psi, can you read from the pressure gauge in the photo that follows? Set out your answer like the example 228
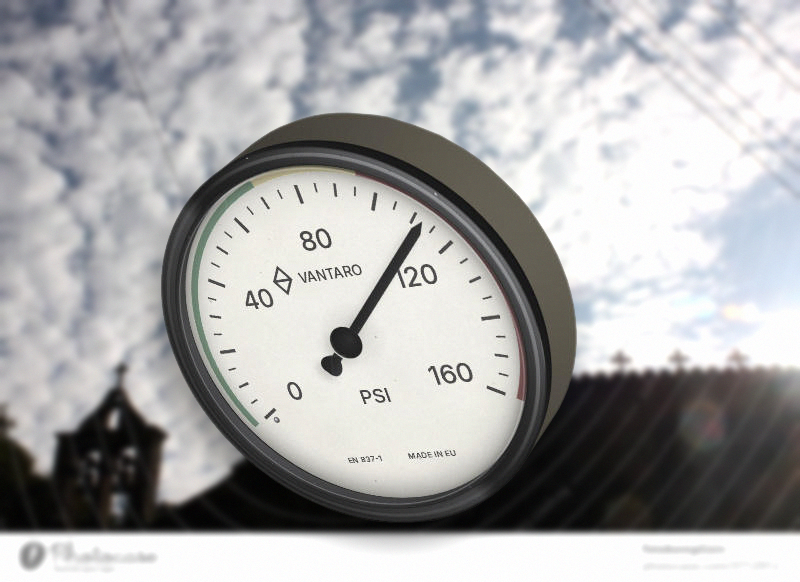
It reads 112.5
